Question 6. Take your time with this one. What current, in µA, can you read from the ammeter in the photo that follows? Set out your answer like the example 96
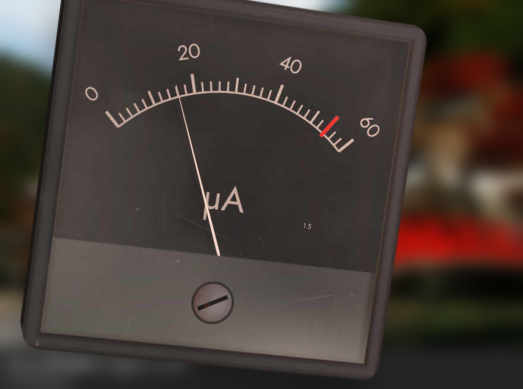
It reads 16
